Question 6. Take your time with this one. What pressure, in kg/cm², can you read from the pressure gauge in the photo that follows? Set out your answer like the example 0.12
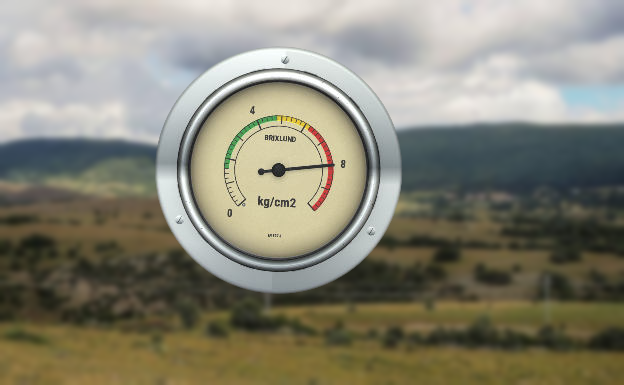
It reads 8
